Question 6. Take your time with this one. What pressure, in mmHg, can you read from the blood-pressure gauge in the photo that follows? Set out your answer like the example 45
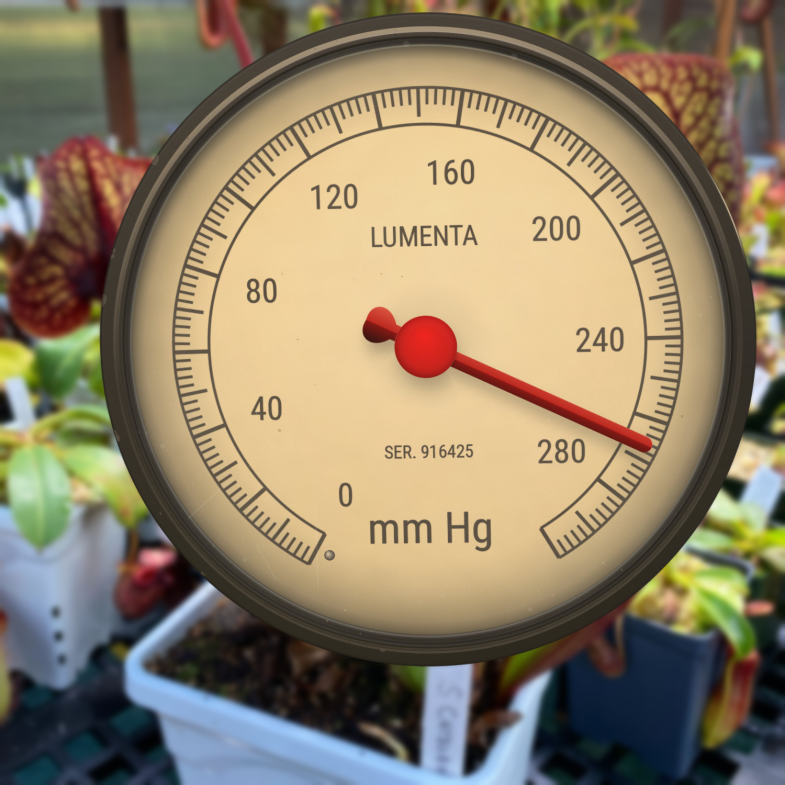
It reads 266
